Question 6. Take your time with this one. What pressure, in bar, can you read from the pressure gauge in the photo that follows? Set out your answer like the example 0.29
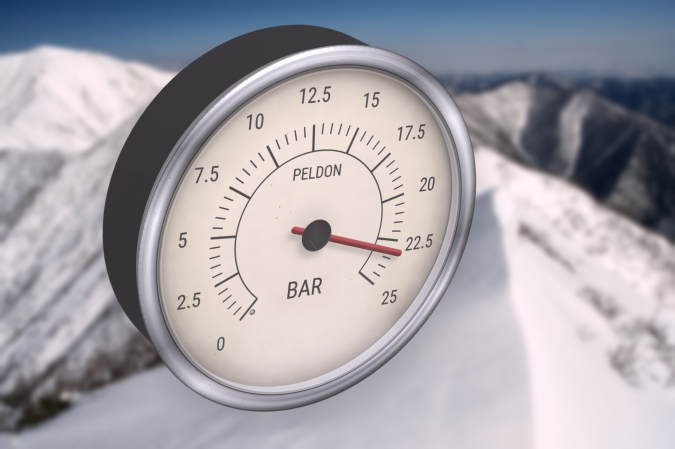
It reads 23
